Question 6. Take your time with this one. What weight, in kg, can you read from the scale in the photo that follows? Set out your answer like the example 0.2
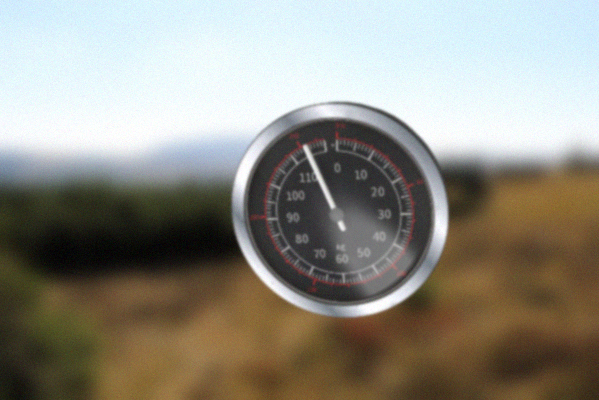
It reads 115
